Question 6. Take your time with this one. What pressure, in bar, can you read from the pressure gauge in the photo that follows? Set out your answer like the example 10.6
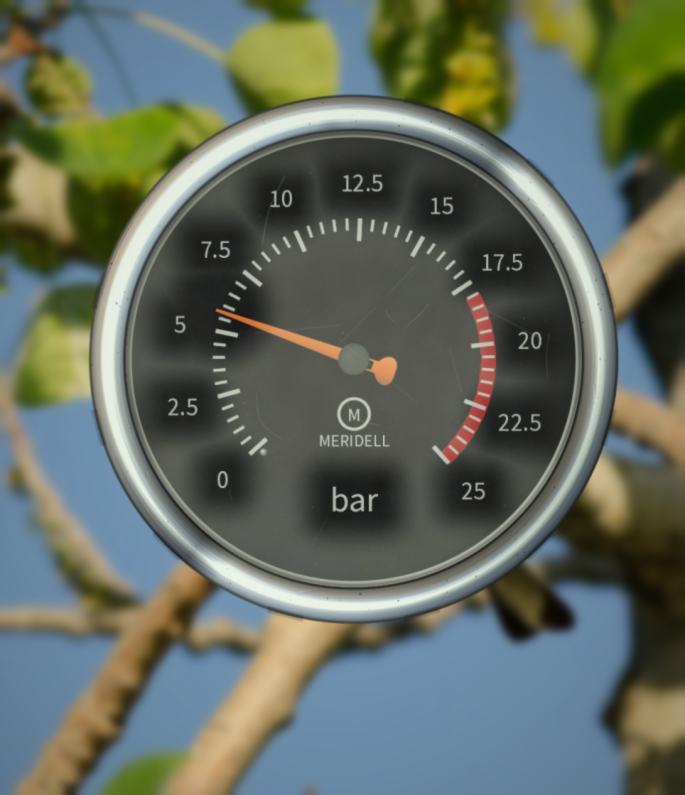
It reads 5.75
